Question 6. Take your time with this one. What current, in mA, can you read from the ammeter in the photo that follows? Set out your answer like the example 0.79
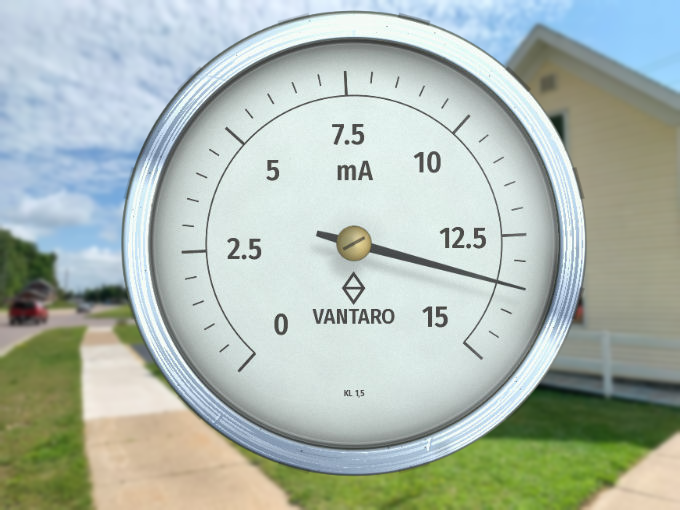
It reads 13.5
